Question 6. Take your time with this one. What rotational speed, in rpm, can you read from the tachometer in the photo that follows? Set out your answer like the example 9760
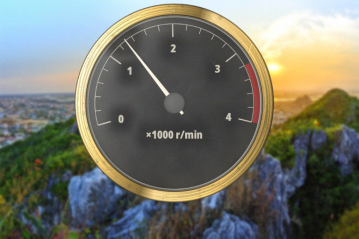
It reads 1300
